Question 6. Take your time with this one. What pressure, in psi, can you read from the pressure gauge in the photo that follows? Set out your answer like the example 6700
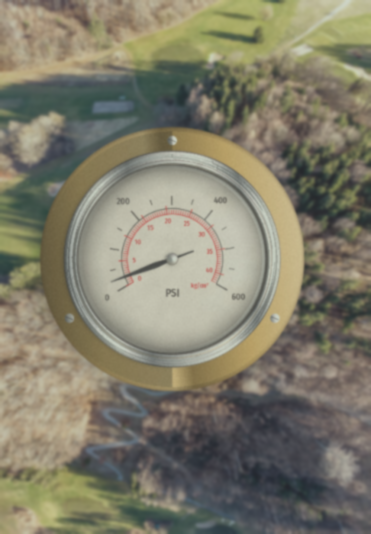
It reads 25
